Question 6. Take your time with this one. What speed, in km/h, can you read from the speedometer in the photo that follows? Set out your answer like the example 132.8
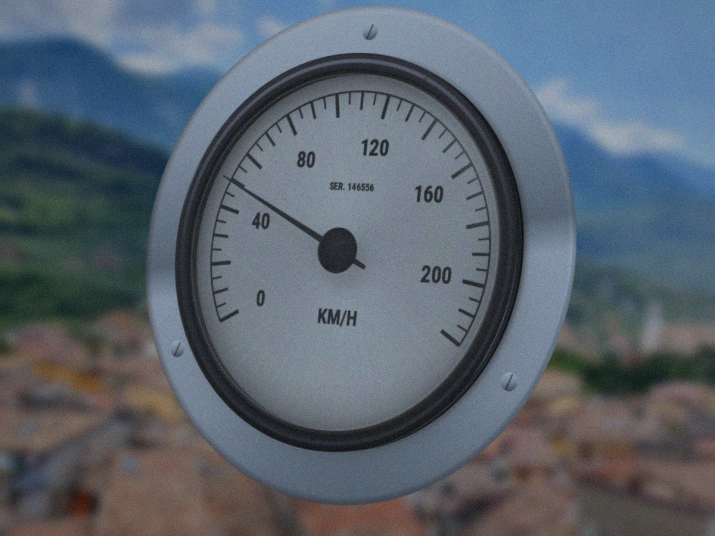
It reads 50
